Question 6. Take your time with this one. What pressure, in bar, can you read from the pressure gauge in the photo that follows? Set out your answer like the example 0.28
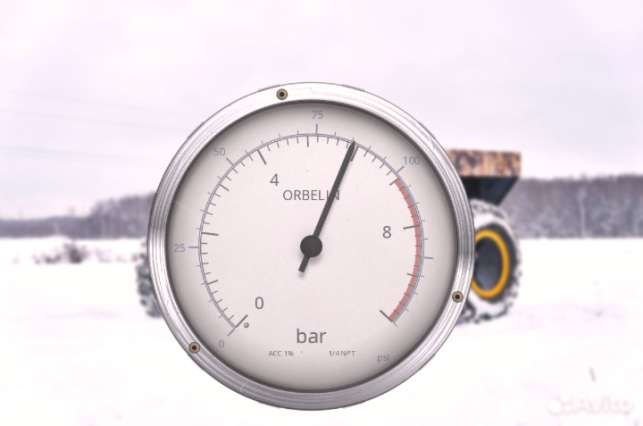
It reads 5.9
